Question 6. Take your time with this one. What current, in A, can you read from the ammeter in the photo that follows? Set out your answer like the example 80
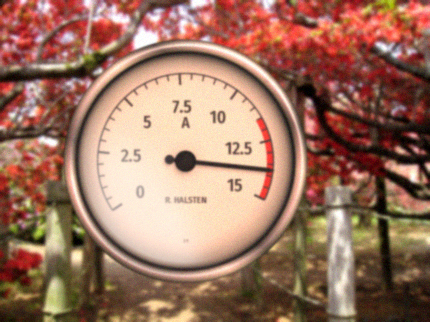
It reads 13.75
